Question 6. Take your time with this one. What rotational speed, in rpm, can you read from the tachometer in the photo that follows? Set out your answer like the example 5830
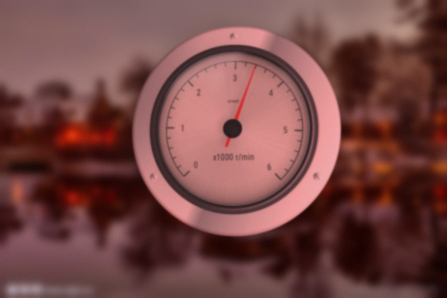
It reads 3400
